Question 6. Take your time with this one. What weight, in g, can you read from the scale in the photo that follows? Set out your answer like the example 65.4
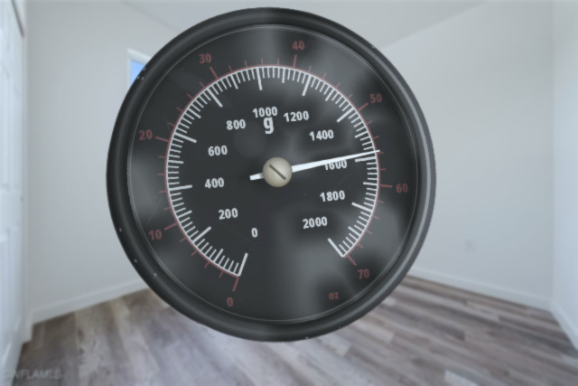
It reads 1580
